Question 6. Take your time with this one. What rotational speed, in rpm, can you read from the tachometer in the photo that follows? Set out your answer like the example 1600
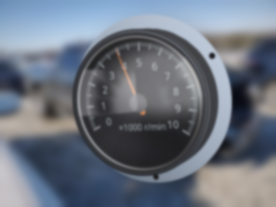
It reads 4000
